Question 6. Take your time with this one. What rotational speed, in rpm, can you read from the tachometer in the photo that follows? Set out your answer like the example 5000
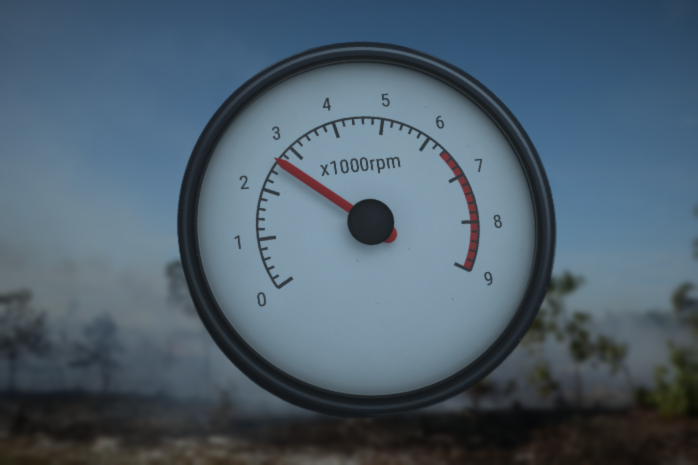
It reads 2600
